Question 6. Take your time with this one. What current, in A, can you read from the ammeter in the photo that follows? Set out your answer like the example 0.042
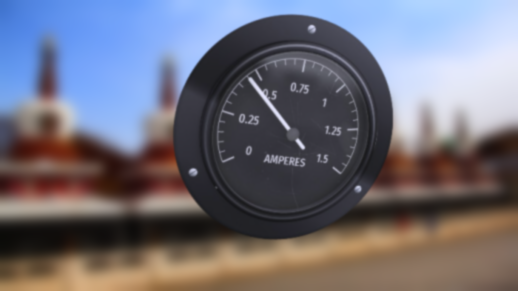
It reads 0.45
